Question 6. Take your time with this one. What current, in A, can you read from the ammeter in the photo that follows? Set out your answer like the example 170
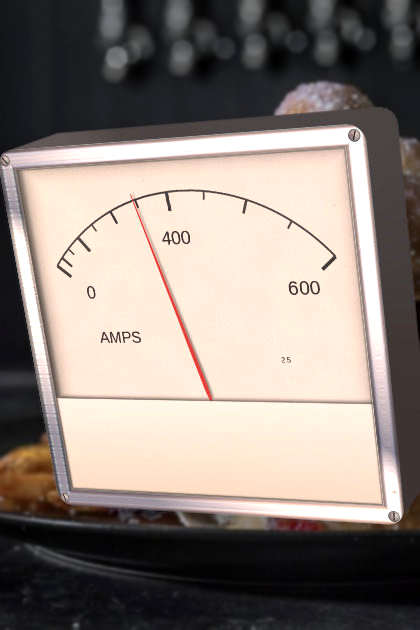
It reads 350
